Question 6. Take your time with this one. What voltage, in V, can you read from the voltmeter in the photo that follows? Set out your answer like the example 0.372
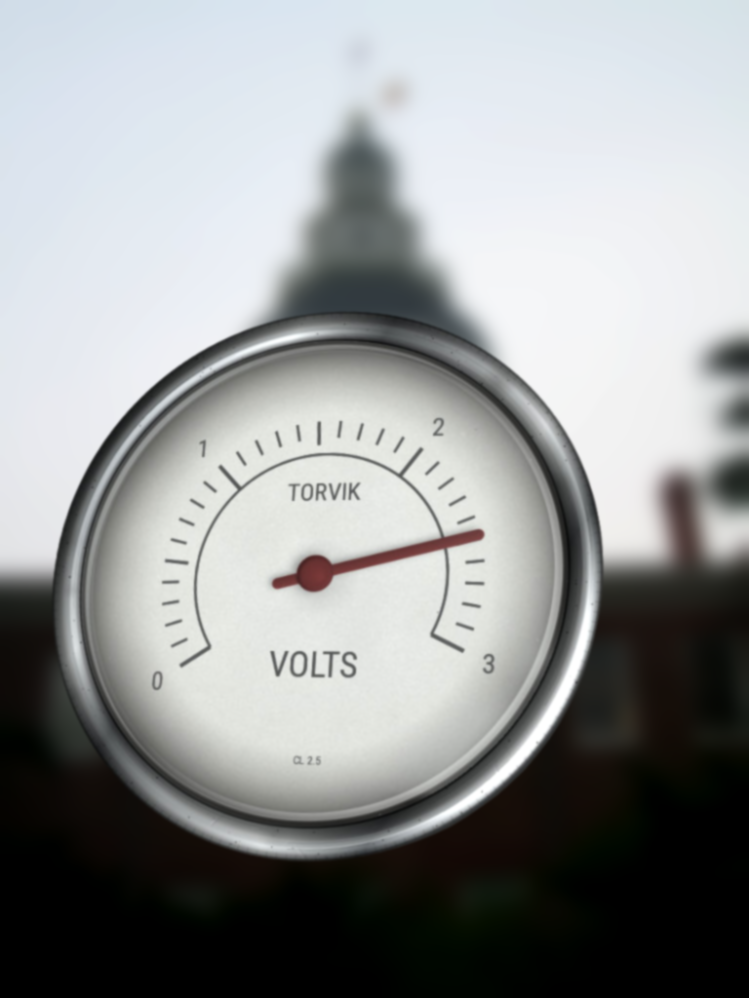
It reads 2.5
